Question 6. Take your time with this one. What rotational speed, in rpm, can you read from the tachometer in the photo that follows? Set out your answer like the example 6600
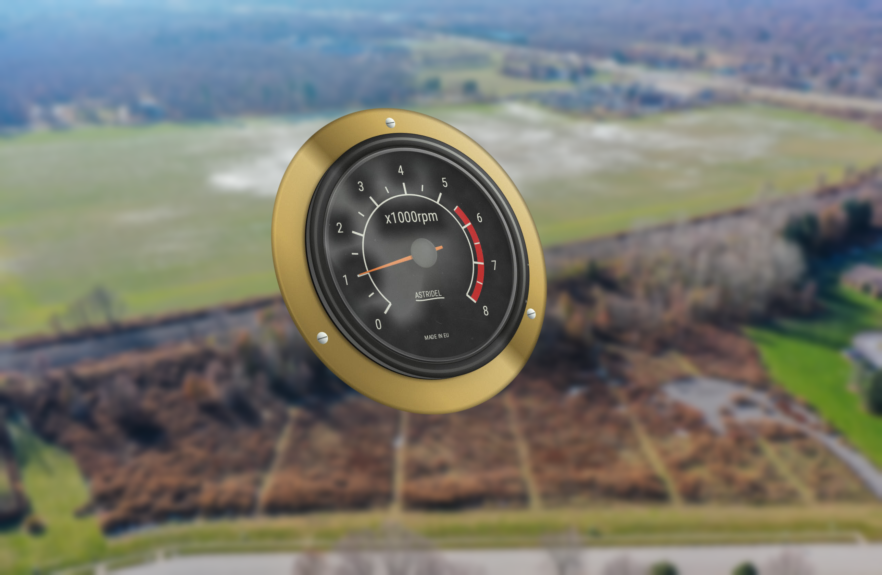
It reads 1000
